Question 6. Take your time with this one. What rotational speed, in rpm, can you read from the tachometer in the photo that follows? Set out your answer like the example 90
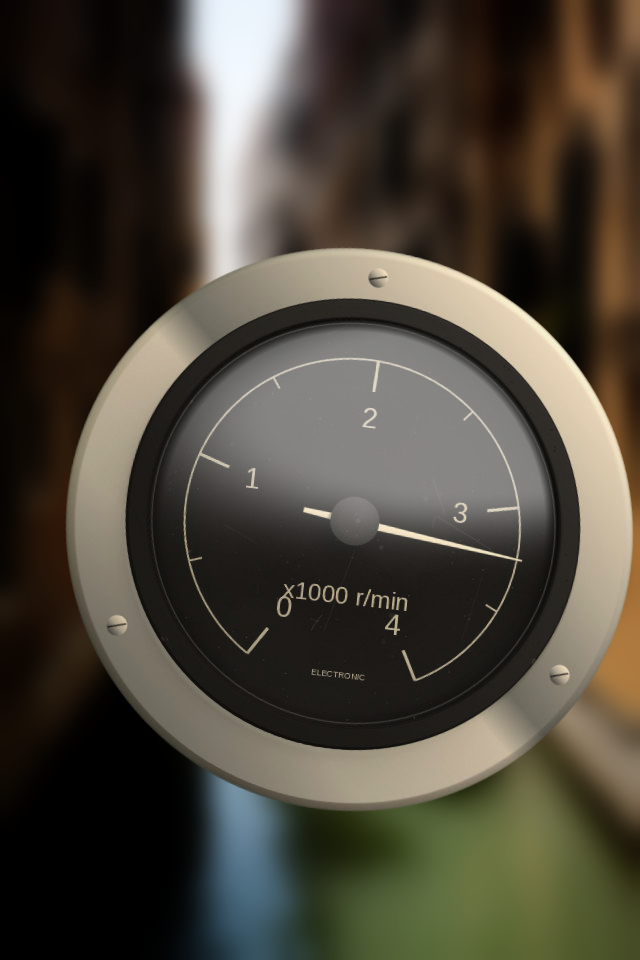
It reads 3250
